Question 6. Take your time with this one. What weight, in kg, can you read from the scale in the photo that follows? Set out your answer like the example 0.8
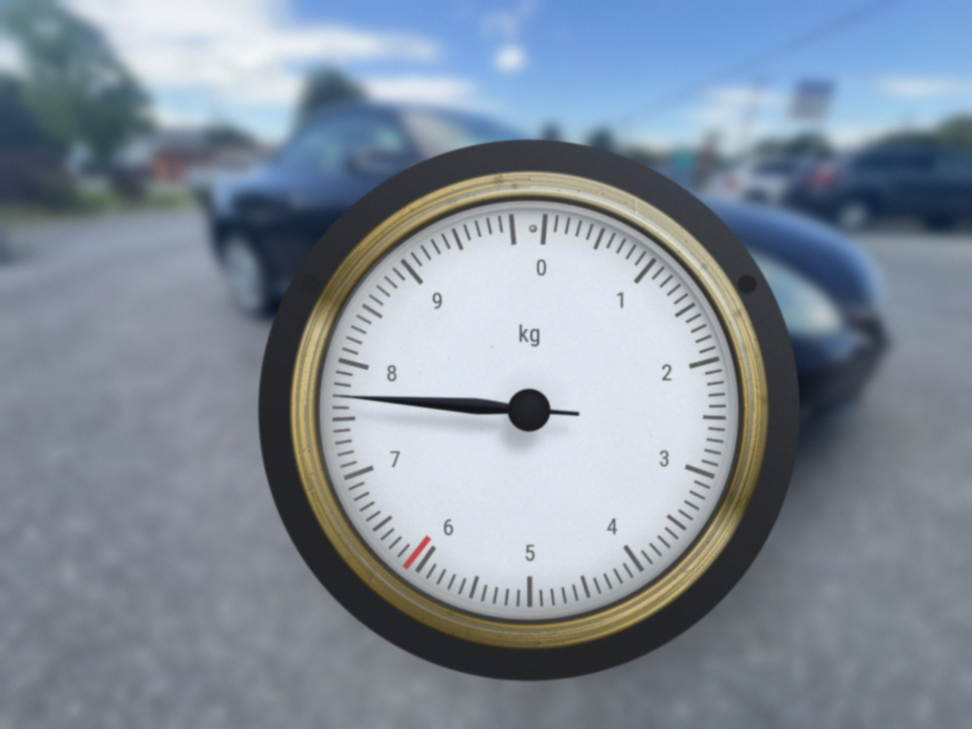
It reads 7.7
